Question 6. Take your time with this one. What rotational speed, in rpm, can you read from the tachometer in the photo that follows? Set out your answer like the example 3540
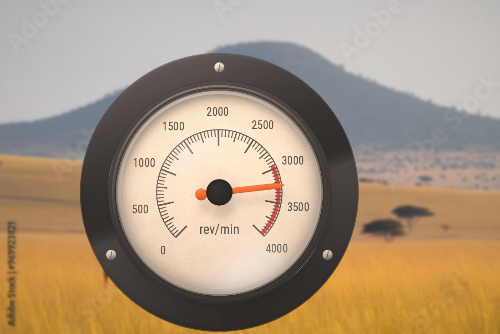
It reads 3250
